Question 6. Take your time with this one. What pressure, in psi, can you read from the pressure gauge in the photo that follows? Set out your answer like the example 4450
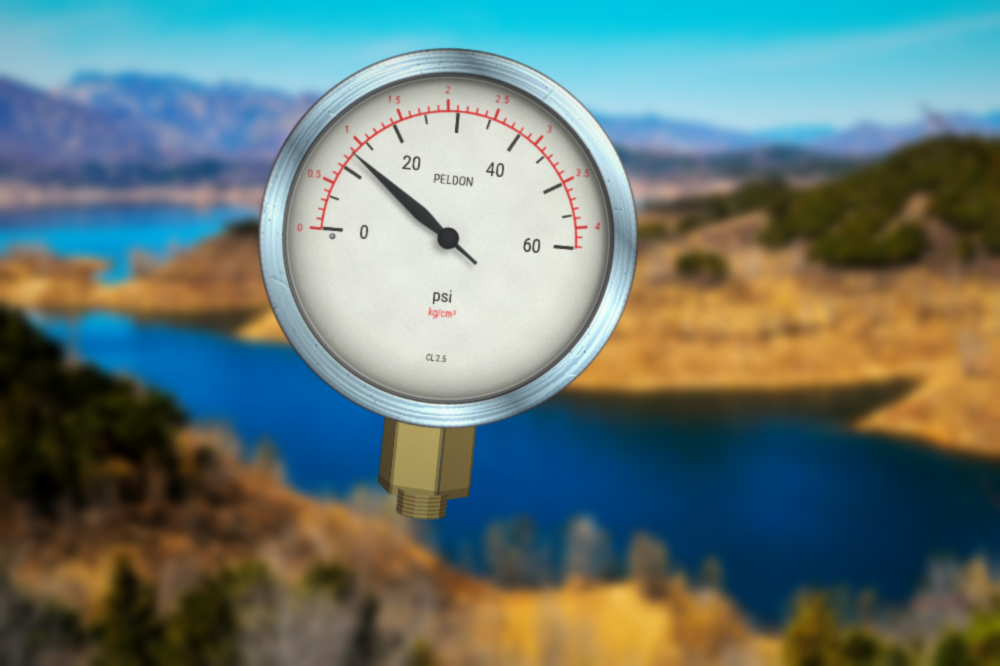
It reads 12.5
